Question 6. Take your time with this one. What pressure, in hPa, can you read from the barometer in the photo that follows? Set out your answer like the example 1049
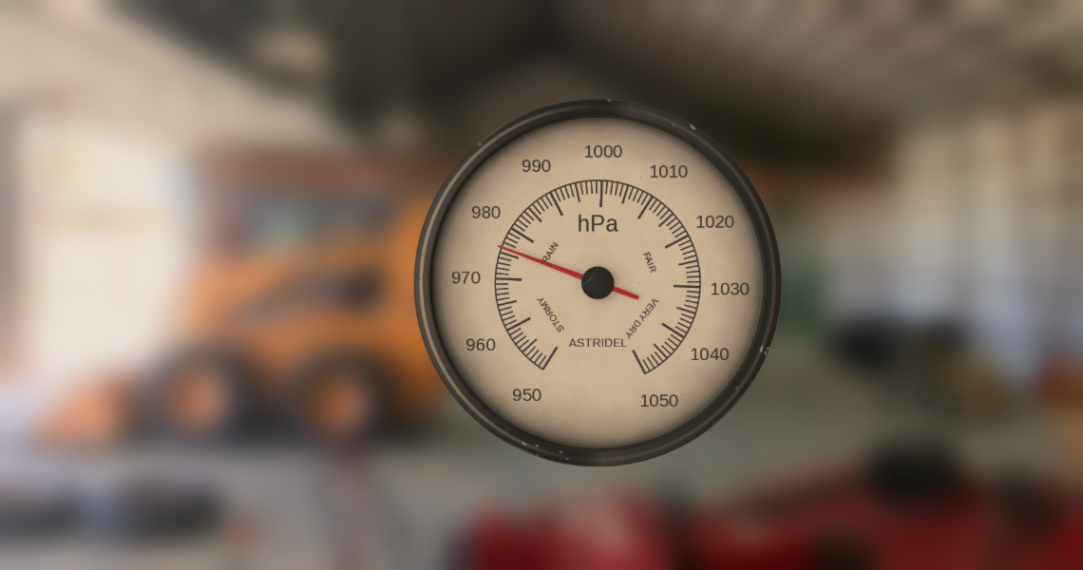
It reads 976
